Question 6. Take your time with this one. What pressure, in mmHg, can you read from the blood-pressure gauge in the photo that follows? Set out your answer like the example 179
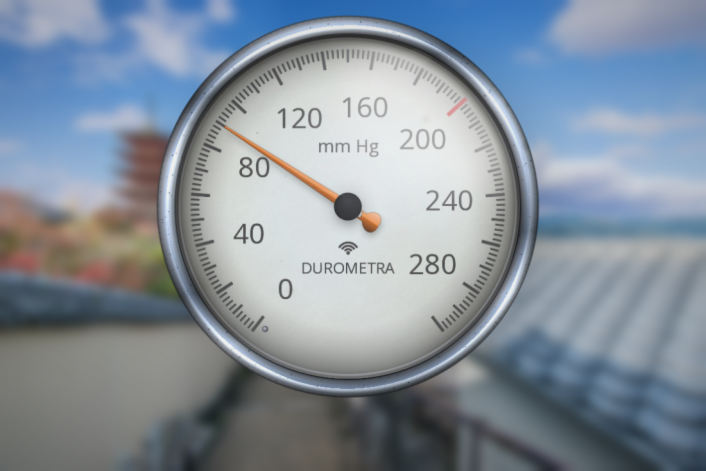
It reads 90
